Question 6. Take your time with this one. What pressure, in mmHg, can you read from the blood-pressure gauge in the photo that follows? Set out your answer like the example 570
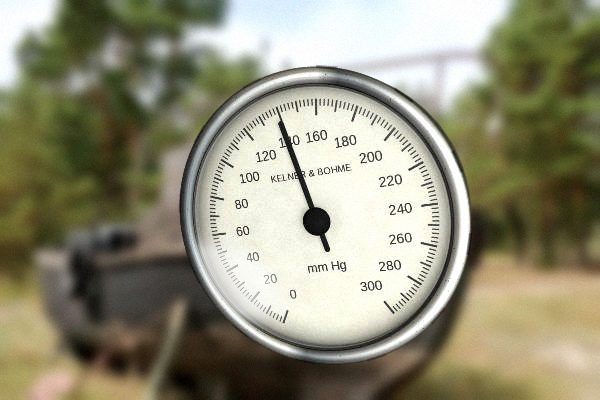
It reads 140
